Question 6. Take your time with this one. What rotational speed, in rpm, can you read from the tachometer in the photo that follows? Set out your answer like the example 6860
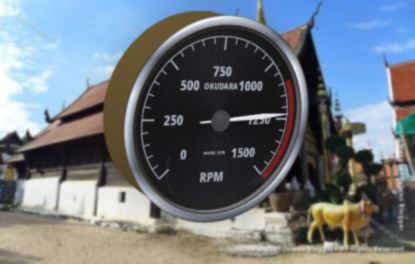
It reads 1225
